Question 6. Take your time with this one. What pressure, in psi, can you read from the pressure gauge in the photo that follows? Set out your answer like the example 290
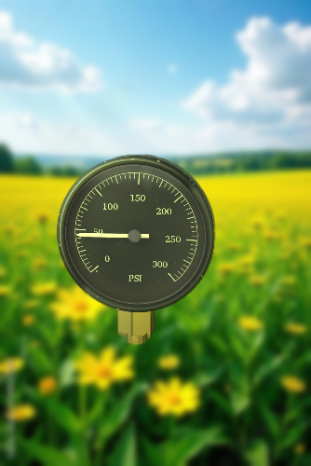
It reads 45
